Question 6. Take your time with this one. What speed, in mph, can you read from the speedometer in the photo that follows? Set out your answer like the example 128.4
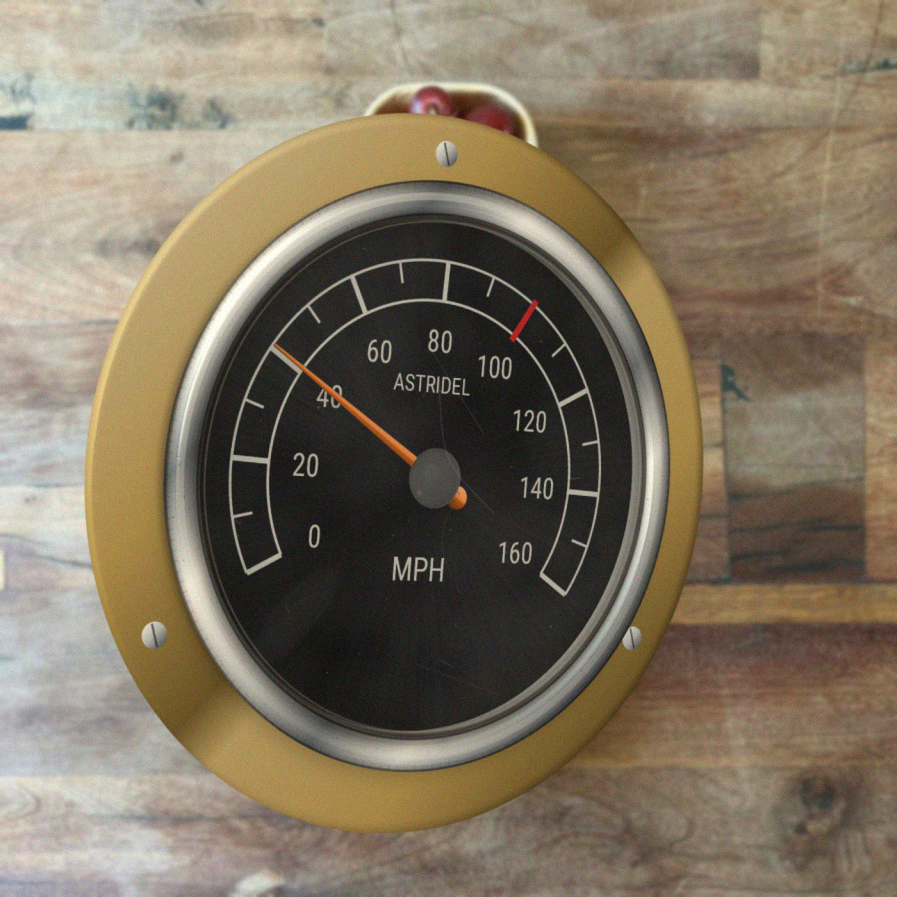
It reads 40
